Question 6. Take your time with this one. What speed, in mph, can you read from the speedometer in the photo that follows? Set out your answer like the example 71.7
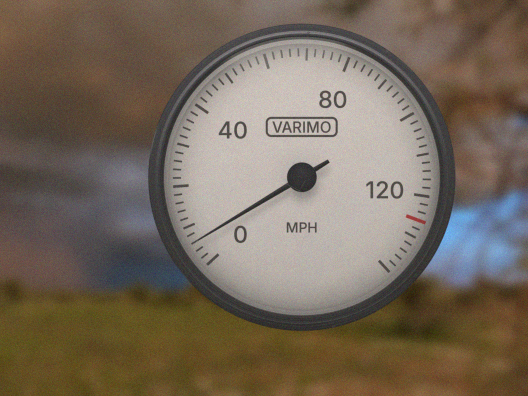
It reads 6
